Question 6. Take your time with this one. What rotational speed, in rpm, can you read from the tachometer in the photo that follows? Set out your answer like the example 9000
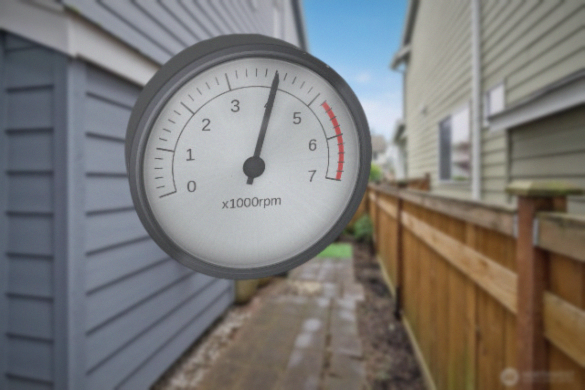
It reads 4000
